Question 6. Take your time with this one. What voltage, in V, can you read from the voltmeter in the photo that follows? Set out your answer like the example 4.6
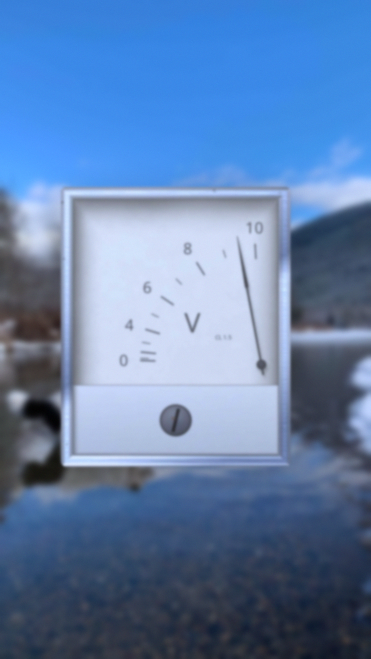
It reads 9.5
